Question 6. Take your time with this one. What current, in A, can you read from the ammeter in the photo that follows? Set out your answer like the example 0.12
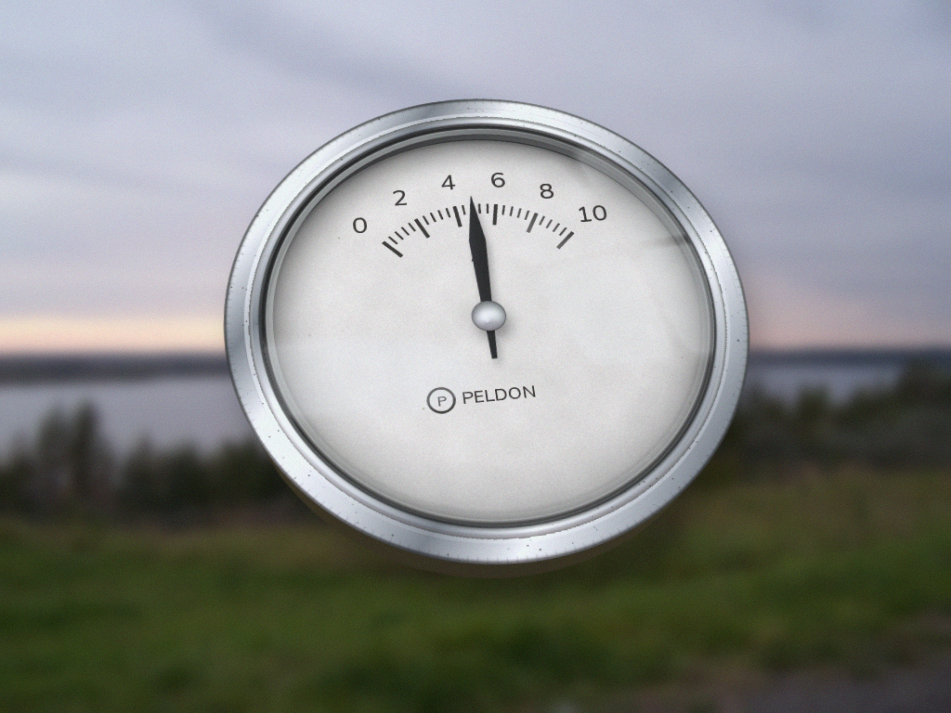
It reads 4.8
